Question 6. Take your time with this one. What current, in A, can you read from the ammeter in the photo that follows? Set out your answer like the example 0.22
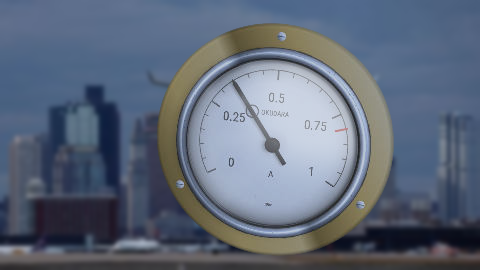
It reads 0.35
